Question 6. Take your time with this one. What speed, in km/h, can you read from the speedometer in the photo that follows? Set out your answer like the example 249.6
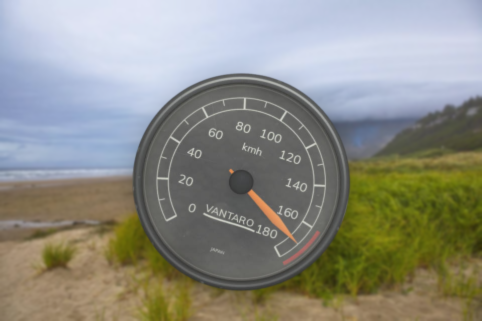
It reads 170
